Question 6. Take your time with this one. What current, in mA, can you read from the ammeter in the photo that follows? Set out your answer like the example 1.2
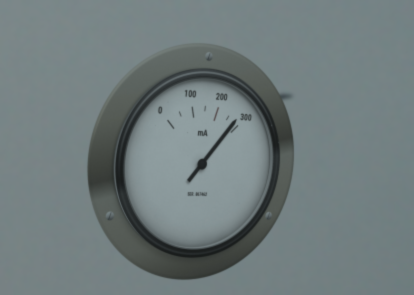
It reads 275
